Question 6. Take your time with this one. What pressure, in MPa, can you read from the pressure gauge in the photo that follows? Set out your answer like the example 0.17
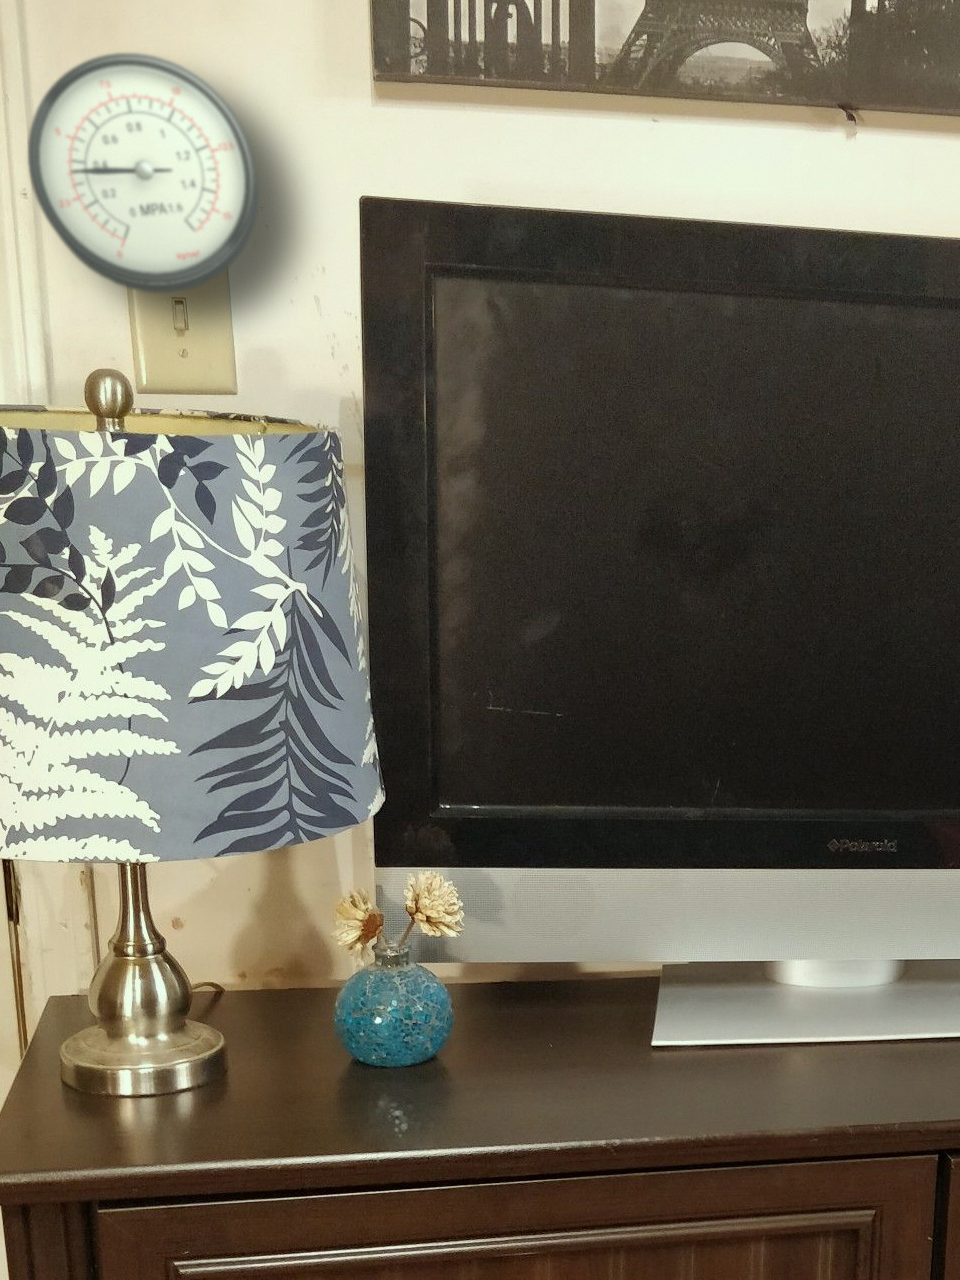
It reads 0.35
